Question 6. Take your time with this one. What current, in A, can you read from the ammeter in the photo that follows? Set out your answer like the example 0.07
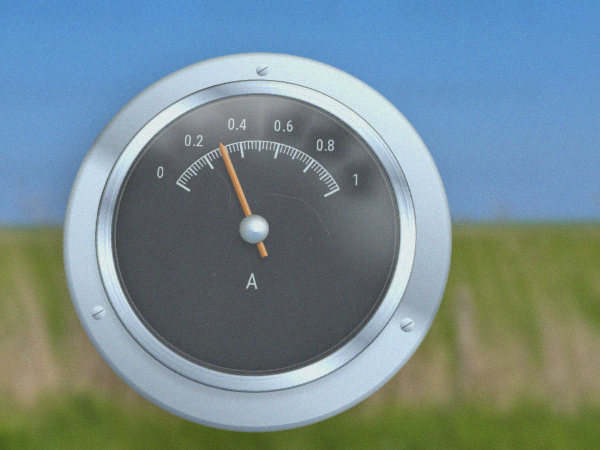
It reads 0.3
